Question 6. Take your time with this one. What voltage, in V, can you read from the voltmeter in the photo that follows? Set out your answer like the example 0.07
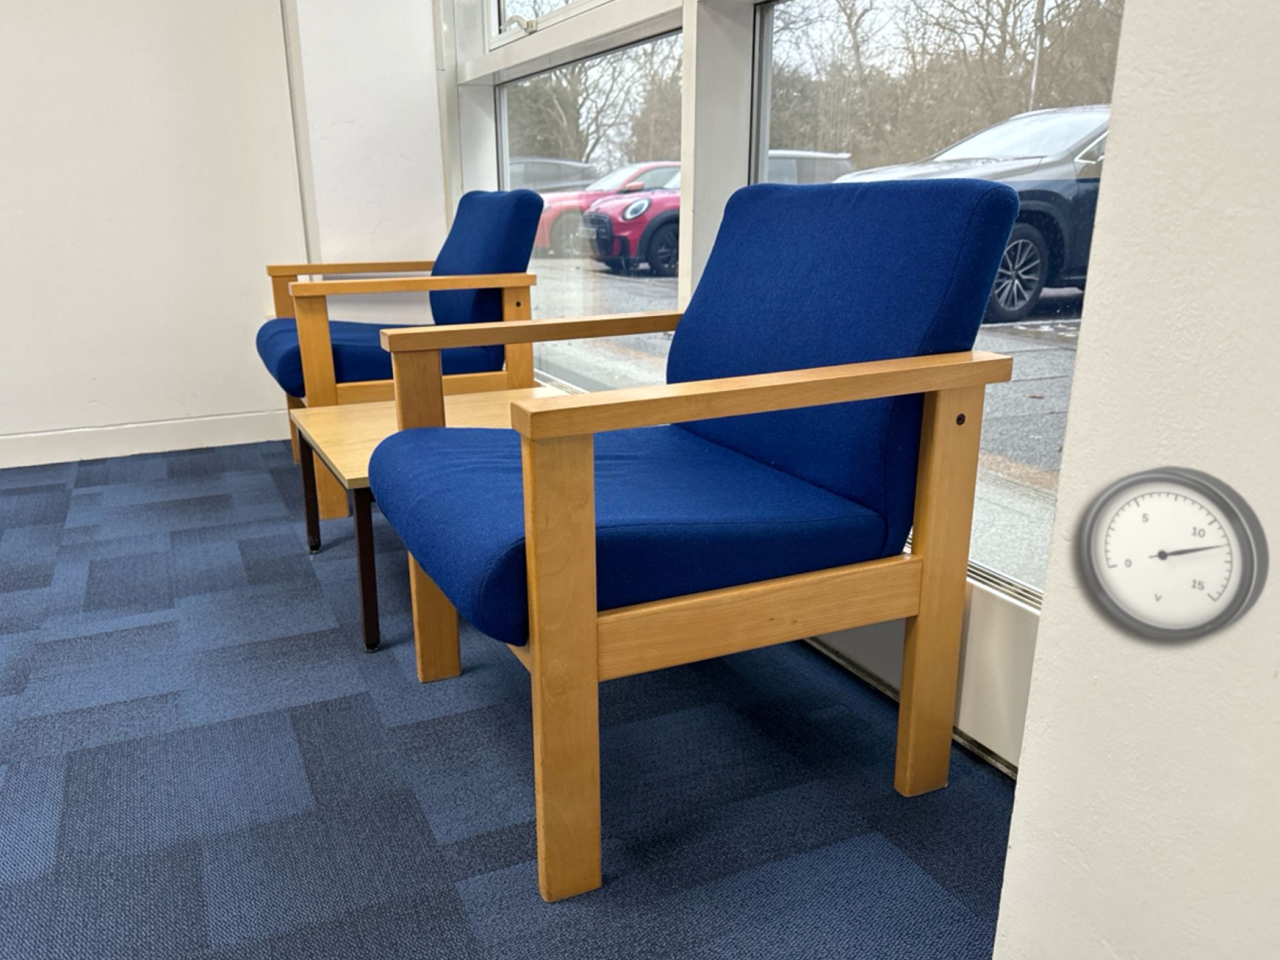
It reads 11.5
